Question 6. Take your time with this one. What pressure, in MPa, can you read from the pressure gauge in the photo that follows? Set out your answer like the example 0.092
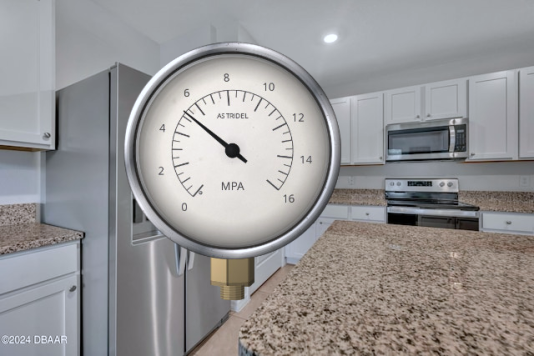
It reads 5.25
